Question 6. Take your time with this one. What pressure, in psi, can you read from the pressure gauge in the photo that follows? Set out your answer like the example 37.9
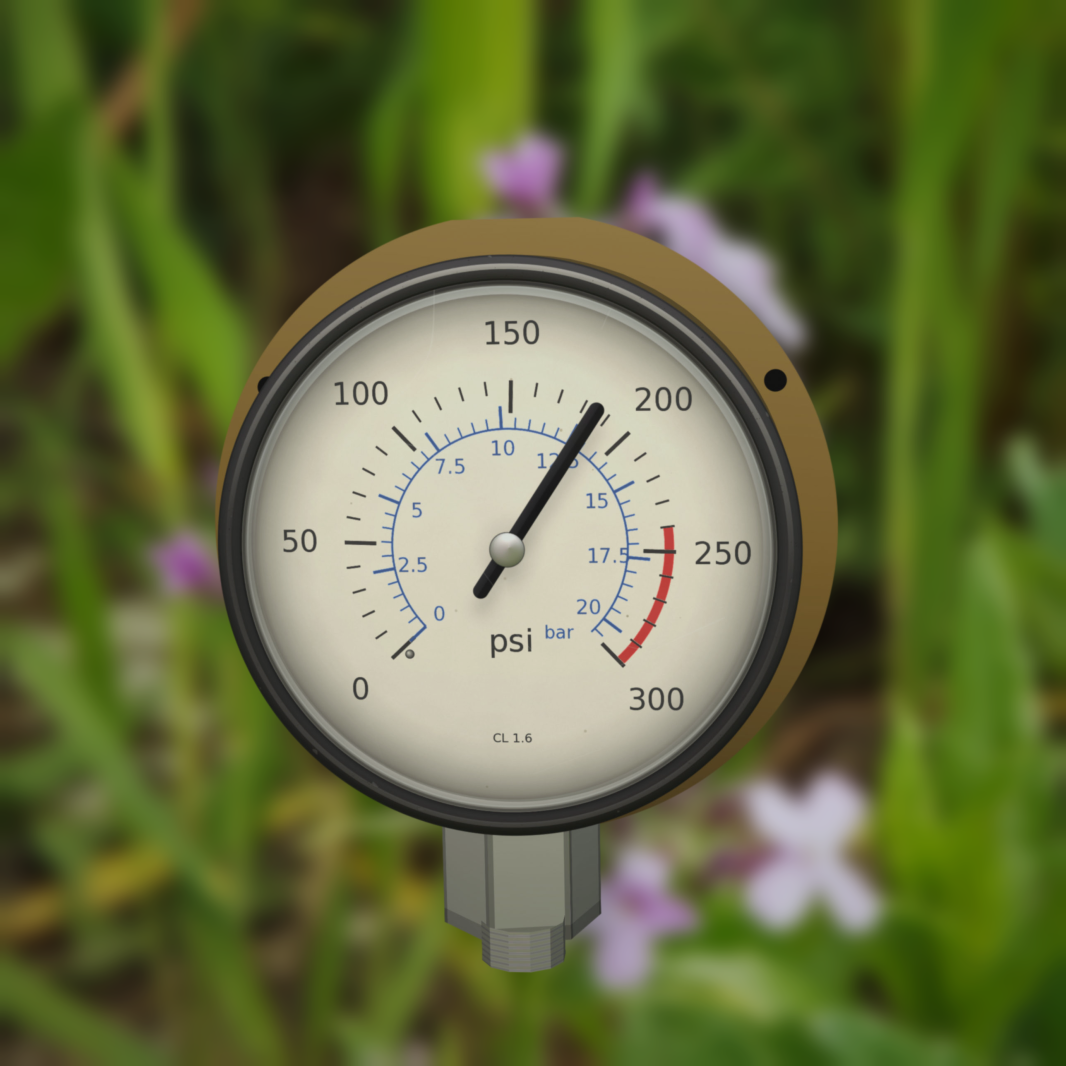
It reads 185
